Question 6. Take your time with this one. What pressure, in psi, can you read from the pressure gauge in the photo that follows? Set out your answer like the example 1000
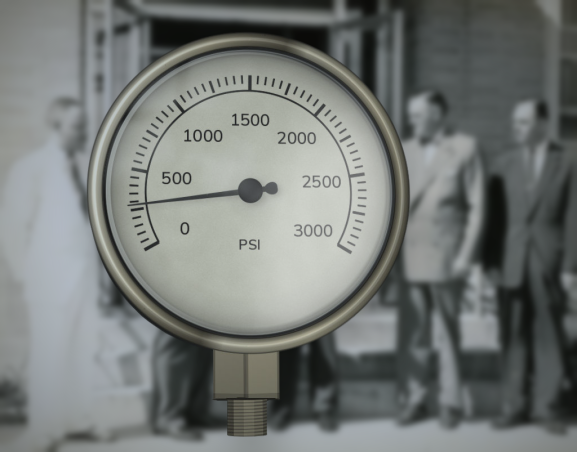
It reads 275
